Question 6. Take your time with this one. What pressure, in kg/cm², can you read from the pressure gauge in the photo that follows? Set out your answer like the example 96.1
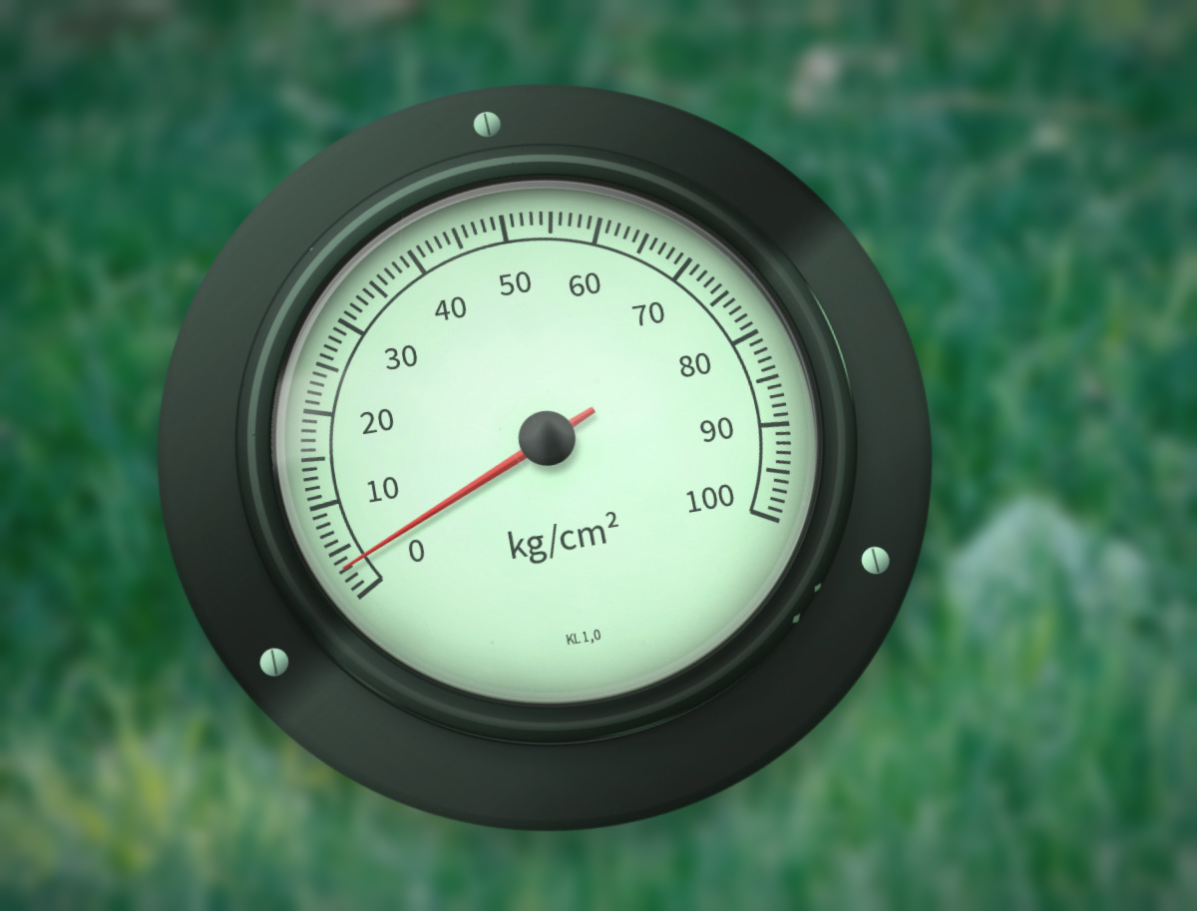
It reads 3
